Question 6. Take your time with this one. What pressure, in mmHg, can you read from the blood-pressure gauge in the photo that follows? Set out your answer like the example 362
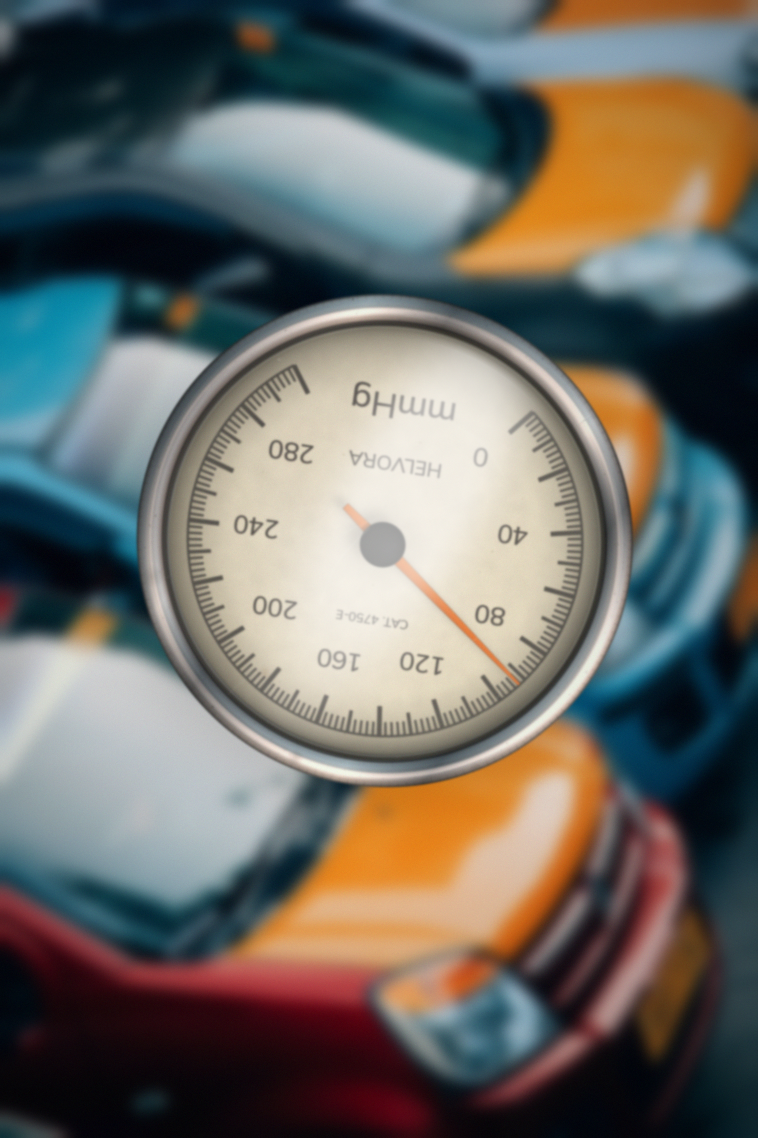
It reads 92
